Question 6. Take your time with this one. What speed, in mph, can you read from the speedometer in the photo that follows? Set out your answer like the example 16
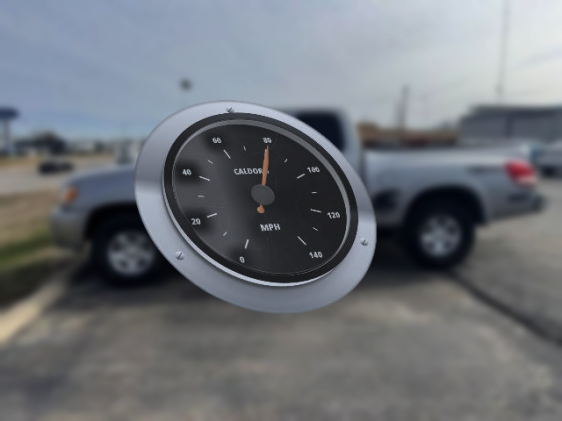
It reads 80
